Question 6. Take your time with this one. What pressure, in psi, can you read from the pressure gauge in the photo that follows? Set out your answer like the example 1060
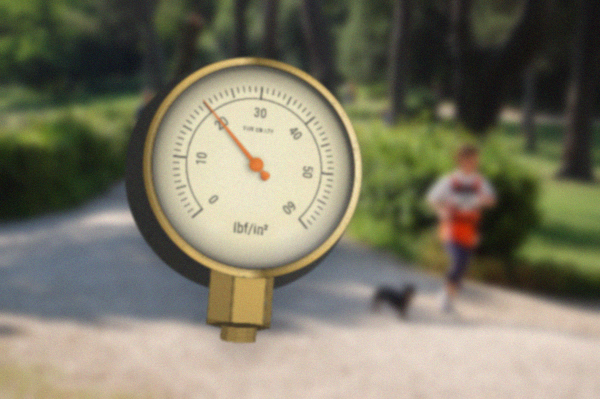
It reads 20
